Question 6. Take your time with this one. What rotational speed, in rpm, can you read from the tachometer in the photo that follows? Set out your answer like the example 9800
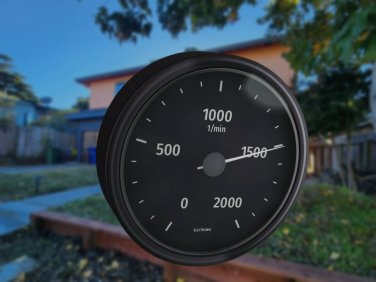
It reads 1500
